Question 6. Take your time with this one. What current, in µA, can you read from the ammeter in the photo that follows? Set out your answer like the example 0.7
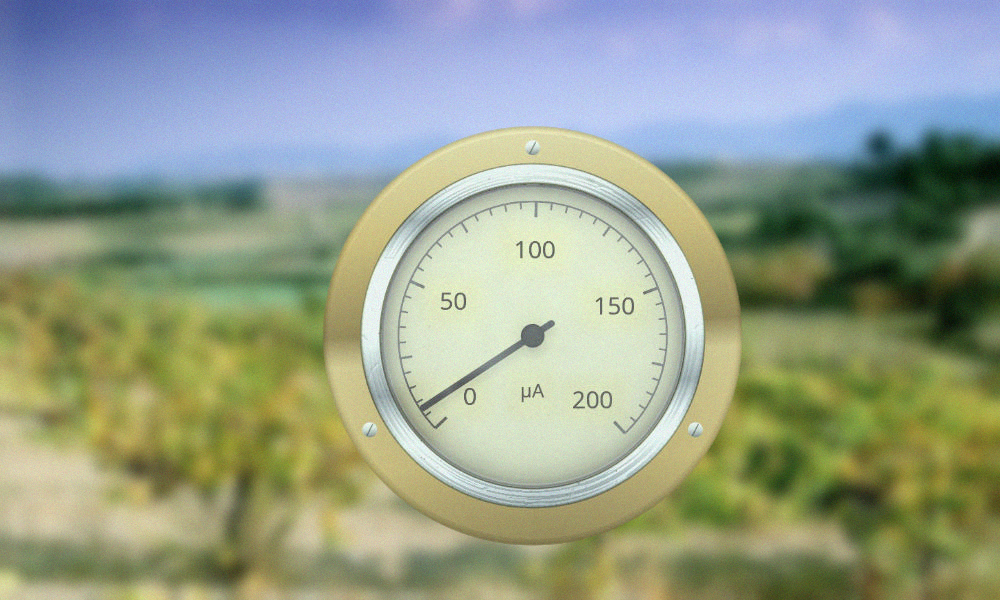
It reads 7.5
